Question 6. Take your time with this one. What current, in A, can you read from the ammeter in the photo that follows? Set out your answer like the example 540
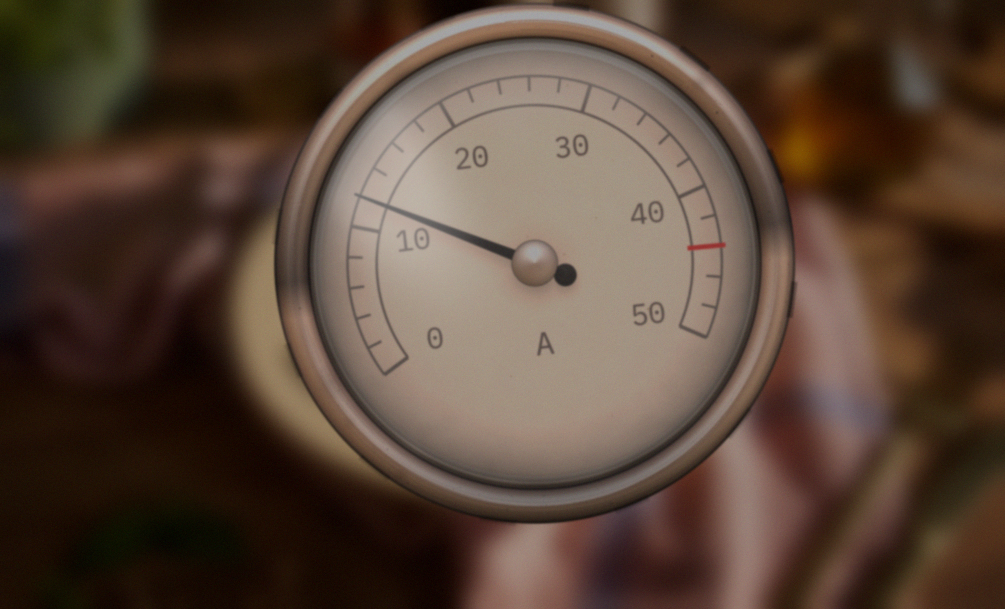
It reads 12
